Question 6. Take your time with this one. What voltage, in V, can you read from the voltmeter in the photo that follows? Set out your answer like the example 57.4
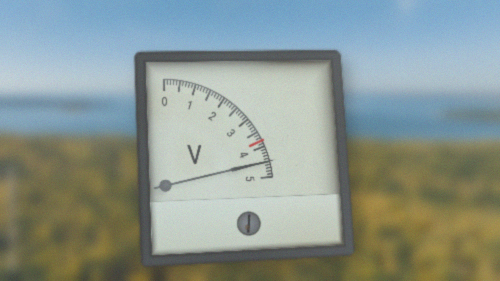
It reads 4.5
